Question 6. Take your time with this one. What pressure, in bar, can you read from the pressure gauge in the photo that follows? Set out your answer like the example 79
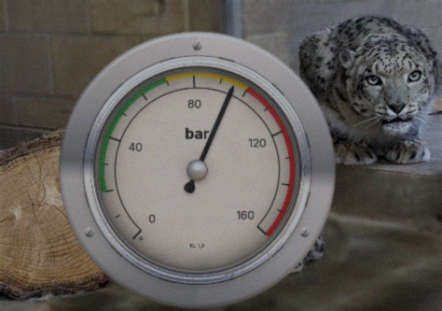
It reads 95
